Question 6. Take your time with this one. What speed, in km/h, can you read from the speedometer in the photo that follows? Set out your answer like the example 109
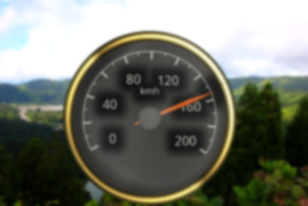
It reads 155
